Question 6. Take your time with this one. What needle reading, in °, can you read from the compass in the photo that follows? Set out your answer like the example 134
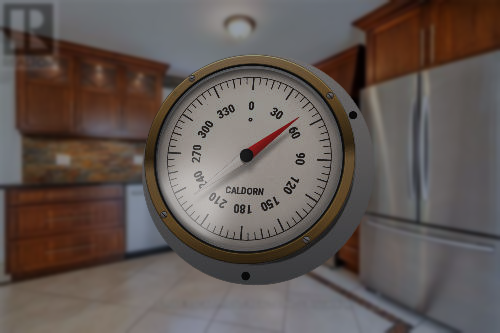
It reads 50
